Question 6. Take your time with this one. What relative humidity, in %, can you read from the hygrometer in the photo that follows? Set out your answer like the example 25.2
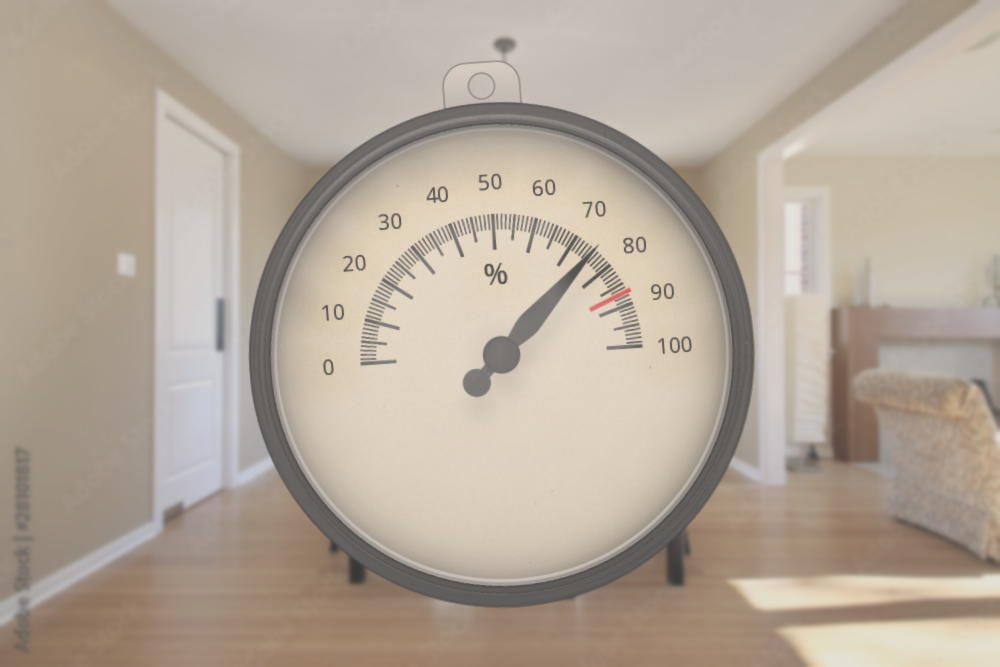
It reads 75
